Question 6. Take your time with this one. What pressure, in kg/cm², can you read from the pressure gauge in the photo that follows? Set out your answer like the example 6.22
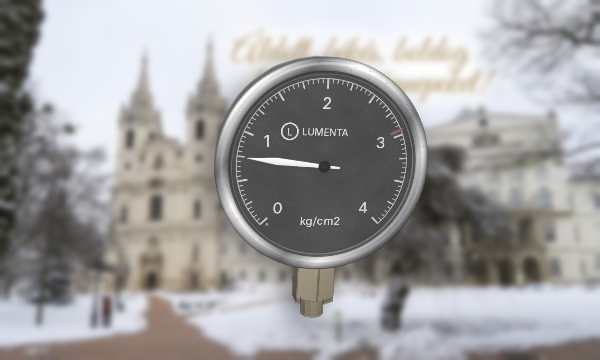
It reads 0.75
